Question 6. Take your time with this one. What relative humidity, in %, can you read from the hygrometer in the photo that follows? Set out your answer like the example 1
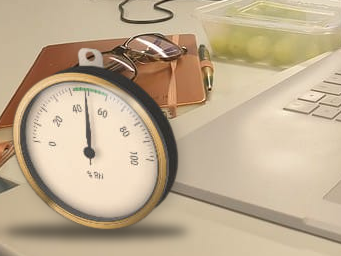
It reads 50
